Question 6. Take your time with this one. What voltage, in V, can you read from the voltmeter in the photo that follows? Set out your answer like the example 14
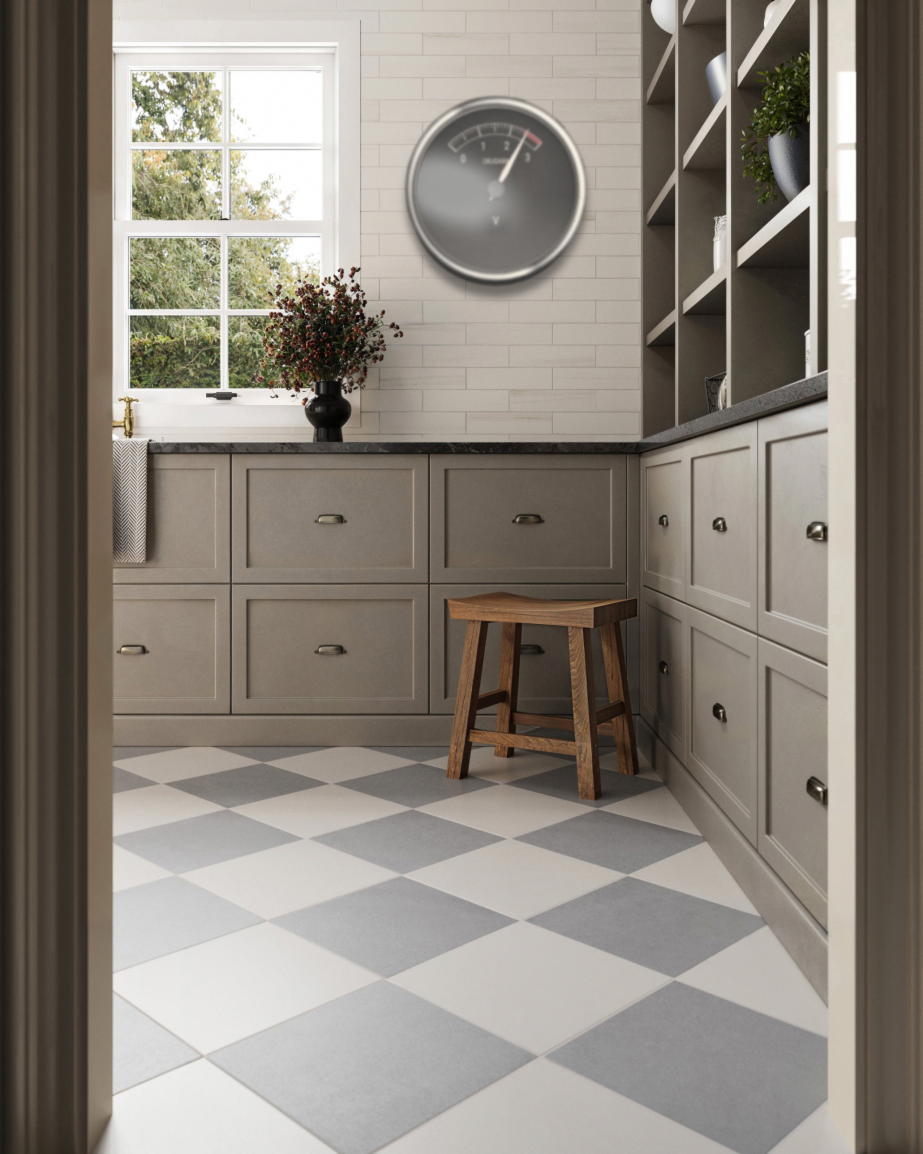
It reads 2.5
